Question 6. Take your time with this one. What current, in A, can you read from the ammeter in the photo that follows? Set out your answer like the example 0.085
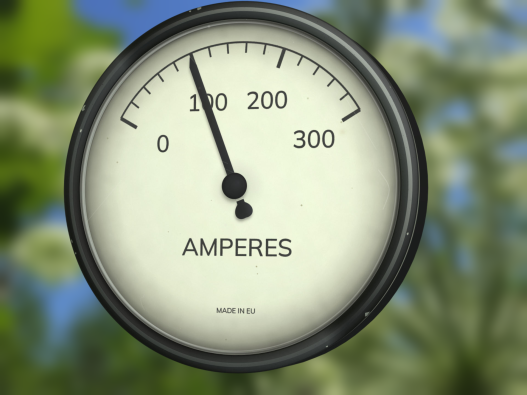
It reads 100
